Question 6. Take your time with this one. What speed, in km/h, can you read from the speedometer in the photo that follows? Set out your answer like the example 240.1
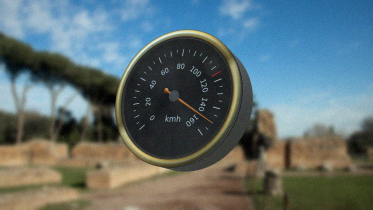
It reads 150
